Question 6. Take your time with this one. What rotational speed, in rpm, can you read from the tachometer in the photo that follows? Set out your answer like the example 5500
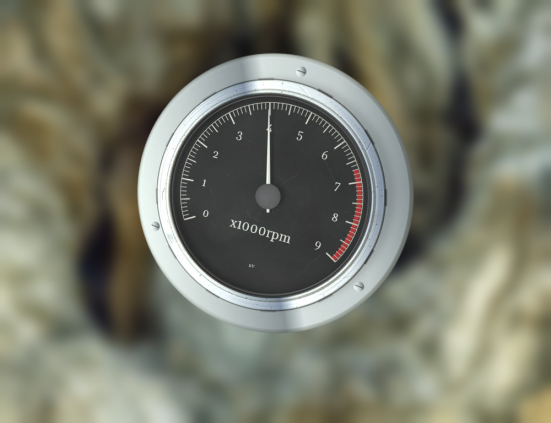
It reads 4000
